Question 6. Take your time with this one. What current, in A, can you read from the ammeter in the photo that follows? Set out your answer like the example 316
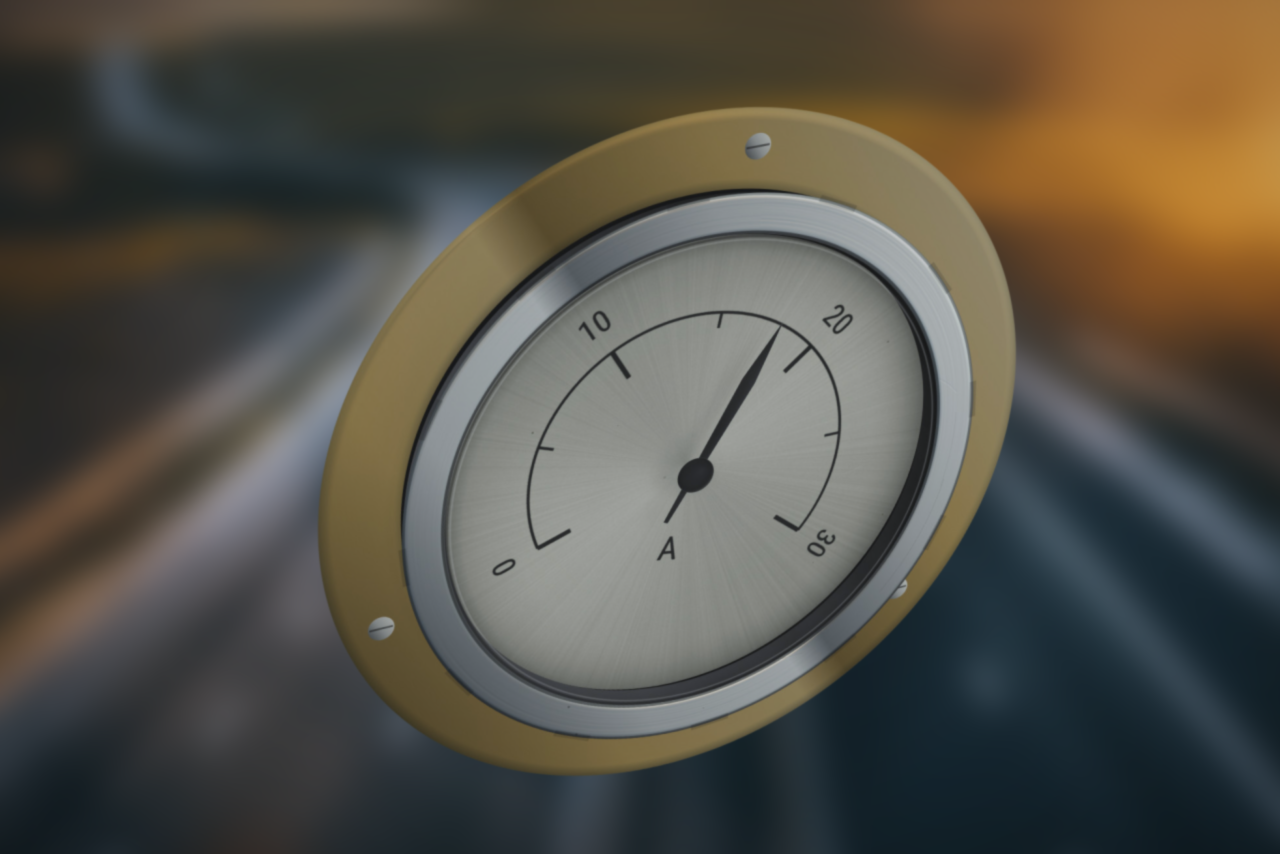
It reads 17.5
